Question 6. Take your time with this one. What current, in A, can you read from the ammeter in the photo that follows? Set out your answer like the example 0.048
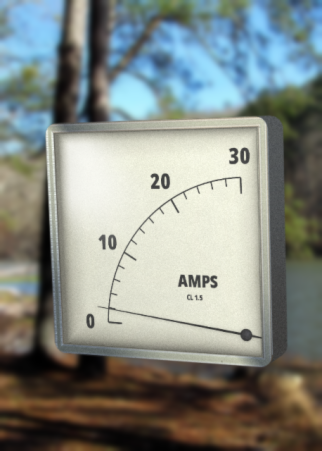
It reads 2
